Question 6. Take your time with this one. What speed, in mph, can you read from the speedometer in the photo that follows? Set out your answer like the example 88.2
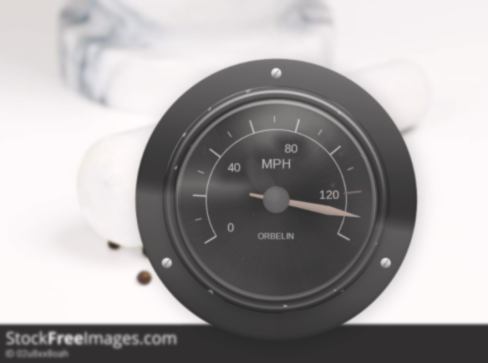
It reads 130
